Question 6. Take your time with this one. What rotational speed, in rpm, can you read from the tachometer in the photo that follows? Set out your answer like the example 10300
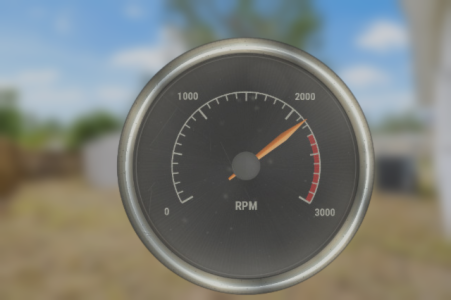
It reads 2150
